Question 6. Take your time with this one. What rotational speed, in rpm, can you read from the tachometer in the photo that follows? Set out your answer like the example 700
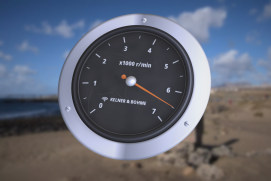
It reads 6500
